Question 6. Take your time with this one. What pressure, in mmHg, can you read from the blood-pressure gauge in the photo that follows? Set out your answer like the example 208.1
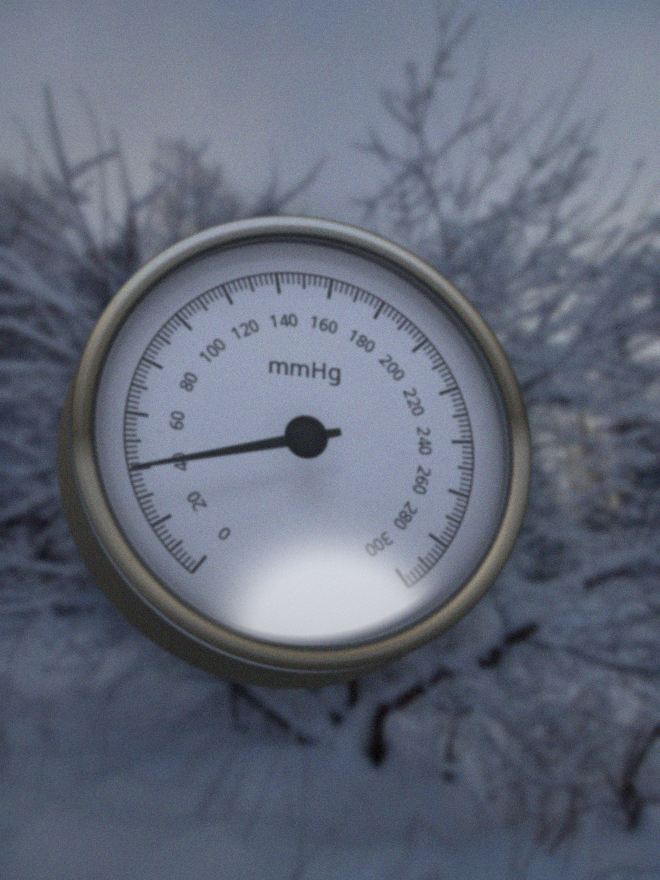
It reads 40
